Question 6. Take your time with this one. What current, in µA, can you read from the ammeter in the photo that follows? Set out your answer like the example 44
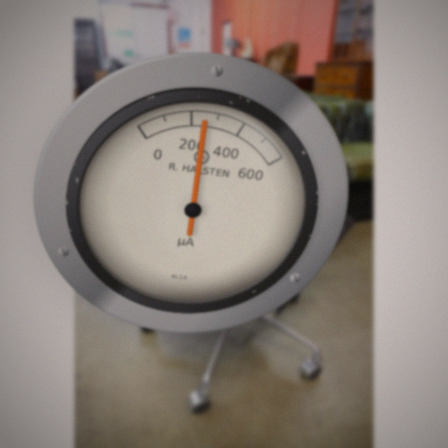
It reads 250
